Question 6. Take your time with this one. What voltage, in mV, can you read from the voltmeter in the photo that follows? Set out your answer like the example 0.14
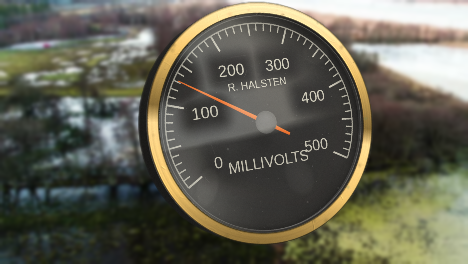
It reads 130
